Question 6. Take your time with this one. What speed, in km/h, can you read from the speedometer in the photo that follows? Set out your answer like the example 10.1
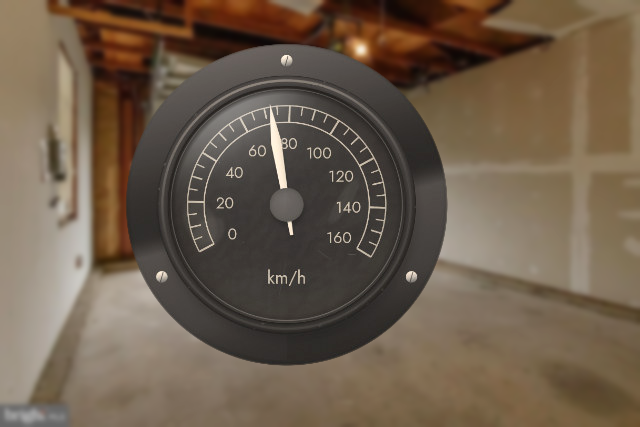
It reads 72.5
